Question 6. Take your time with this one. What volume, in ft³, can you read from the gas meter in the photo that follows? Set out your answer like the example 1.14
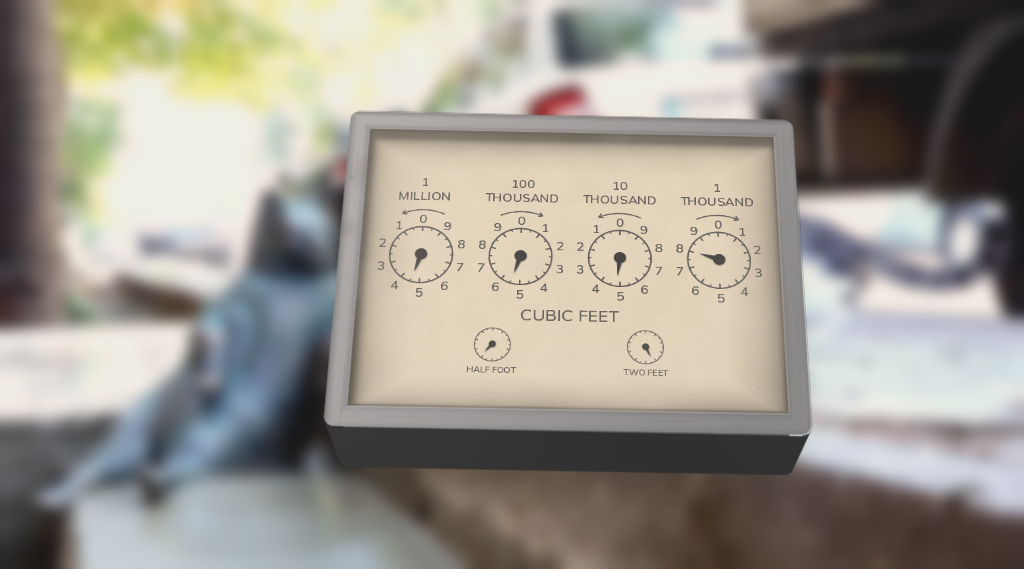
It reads 454800
